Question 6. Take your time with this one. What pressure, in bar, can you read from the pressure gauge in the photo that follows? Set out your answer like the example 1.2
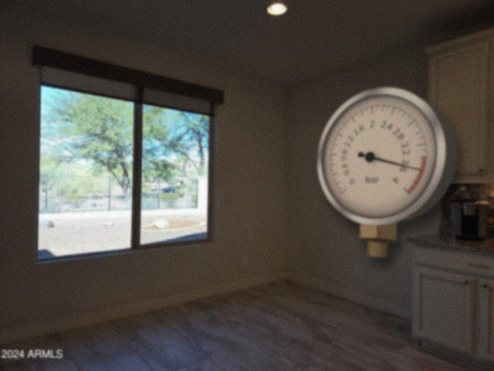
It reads 3.6
